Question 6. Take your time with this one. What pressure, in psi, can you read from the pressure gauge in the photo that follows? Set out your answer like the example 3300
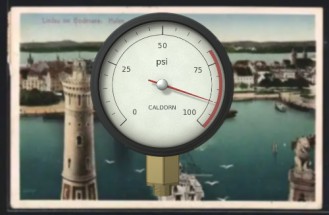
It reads 90
